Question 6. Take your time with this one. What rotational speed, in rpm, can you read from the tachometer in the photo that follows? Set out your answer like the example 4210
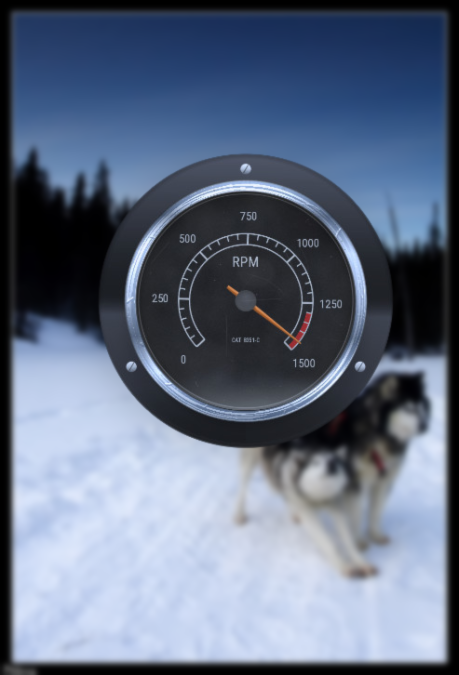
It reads 1450
